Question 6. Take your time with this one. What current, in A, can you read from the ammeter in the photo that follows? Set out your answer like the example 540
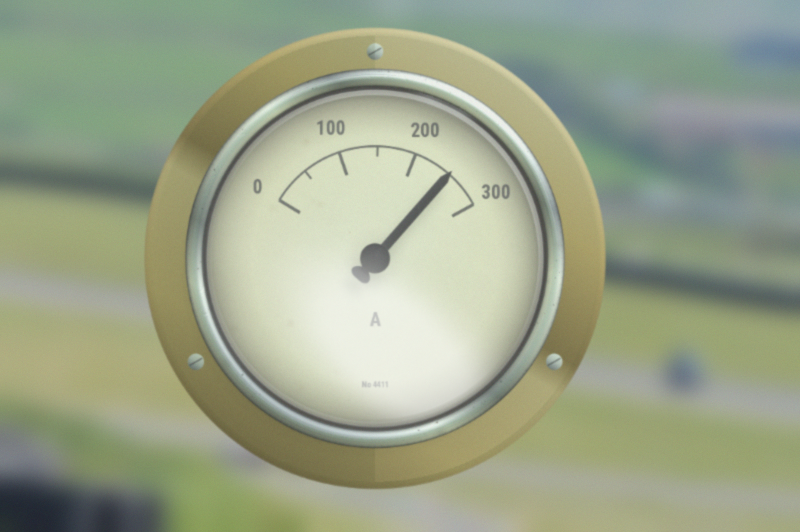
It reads 250
